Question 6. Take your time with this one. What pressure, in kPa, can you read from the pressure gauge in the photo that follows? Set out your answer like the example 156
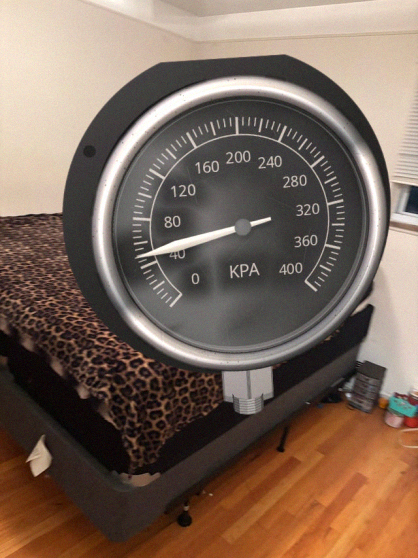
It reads 50
